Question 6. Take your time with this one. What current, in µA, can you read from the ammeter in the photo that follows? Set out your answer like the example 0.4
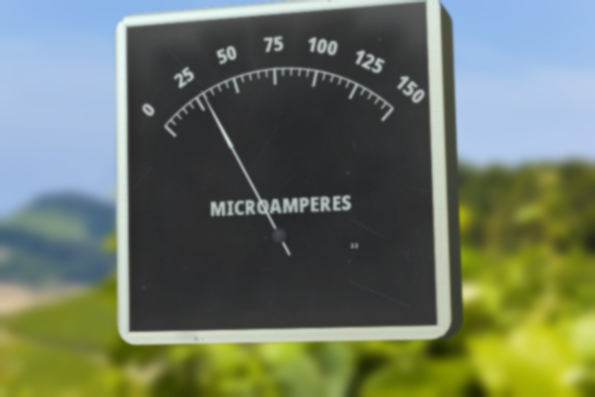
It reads 30
